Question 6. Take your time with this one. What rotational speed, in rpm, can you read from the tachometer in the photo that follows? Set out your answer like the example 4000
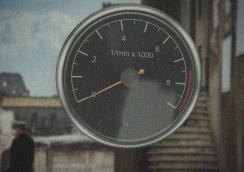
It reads 0
